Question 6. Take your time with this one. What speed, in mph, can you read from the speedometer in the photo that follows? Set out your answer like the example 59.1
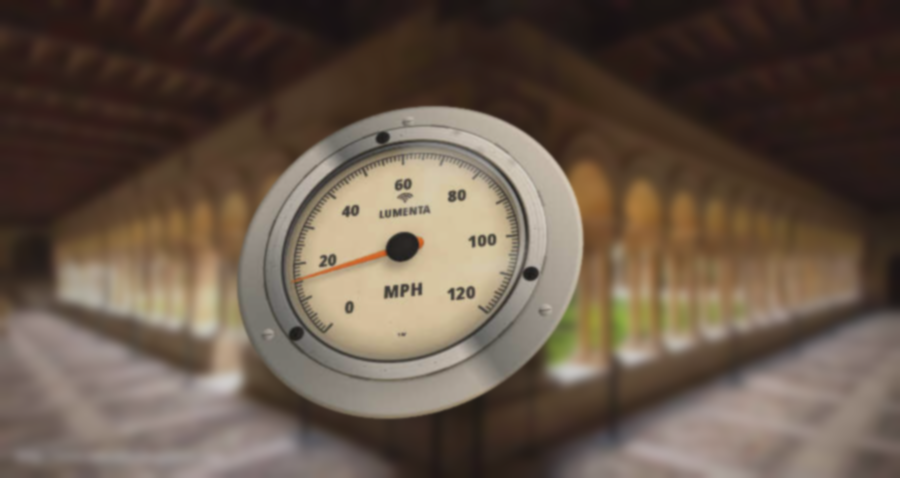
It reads 15
